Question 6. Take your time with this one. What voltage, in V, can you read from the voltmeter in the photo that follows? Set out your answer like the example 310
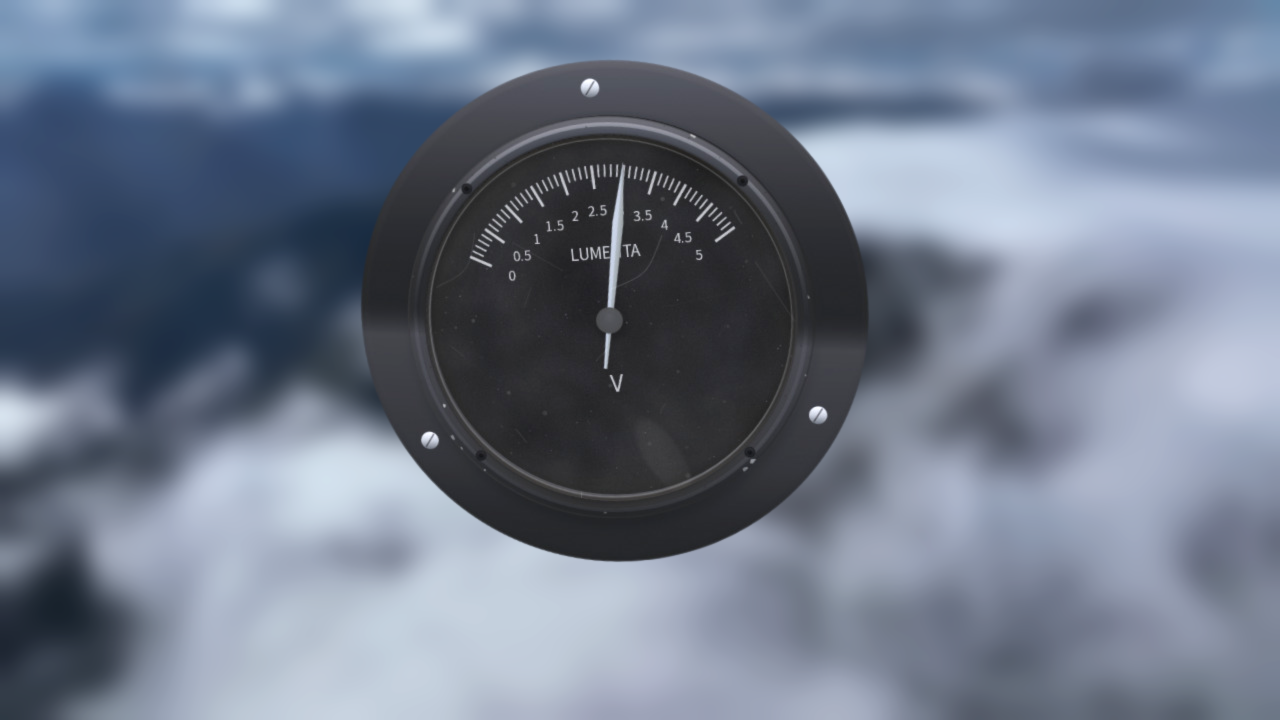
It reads 3
